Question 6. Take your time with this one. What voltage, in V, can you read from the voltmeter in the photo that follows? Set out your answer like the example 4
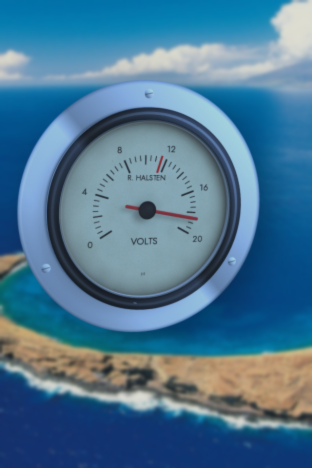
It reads 18.5
